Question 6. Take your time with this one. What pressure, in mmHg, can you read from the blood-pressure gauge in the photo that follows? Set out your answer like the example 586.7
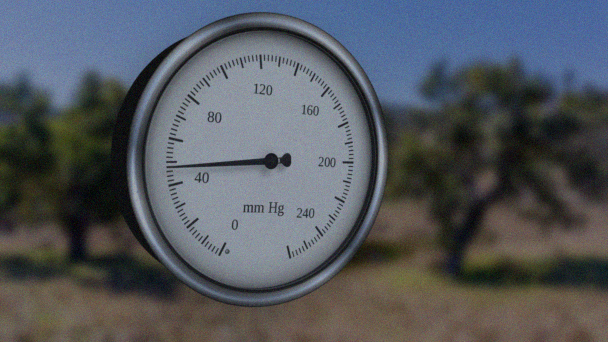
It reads 48
